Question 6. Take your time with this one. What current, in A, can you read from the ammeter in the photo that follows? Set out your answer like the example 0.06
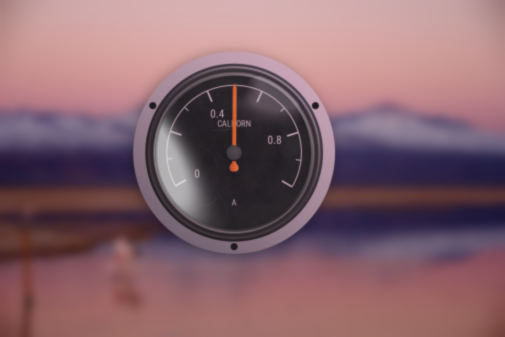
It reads 0.5
